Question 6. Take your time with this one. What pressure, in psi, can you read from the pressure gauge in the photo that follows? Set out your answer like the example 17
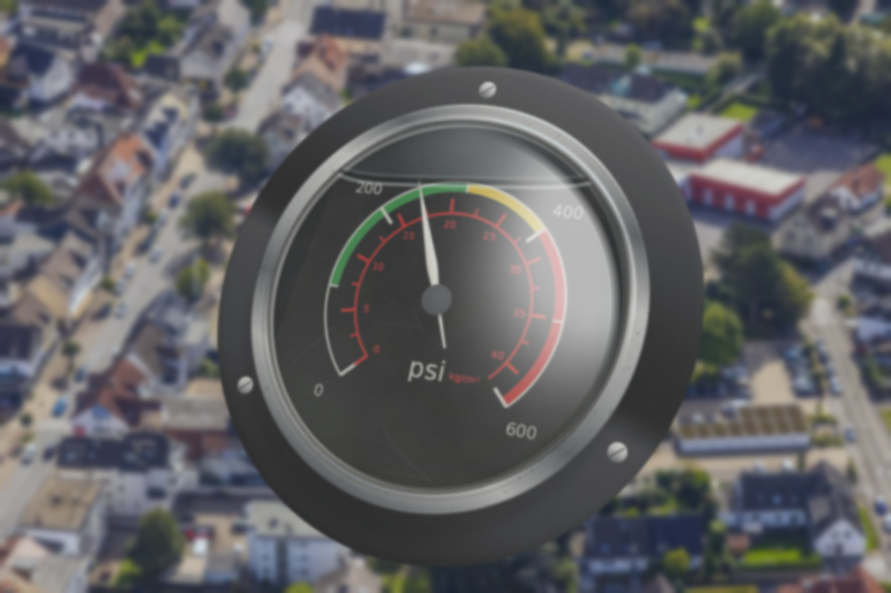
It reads 250
